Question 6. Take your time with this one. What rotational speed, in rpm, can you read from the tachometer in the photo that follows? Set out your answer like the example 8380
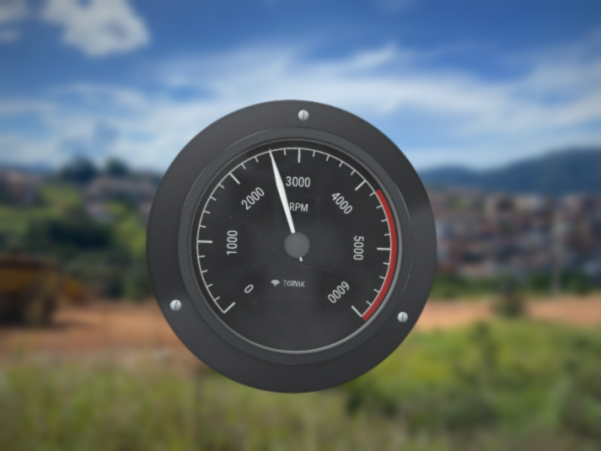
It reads 2600
